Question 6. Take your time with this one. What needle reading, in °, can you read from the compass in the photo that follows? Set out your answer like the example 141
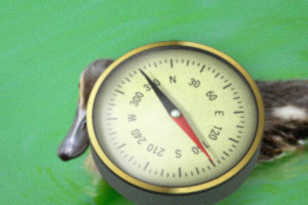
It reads 150
